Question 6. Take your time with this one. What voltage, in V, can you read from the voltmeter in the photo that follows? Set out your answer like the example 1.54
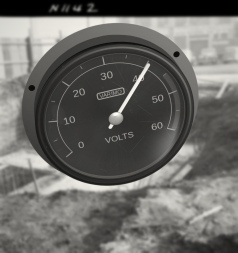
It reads 40
